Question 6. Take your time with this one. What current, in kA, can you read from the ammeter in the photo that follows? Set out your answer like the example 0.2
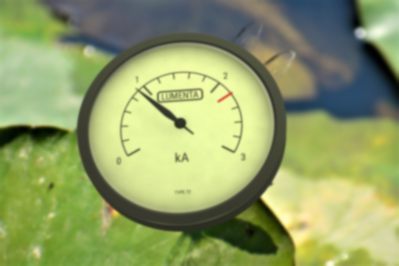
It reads 0.9
